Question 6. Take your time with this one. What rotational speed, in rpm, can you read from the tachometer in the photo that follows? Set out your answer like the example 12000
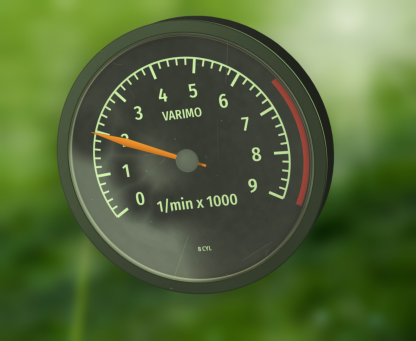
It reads 2000
